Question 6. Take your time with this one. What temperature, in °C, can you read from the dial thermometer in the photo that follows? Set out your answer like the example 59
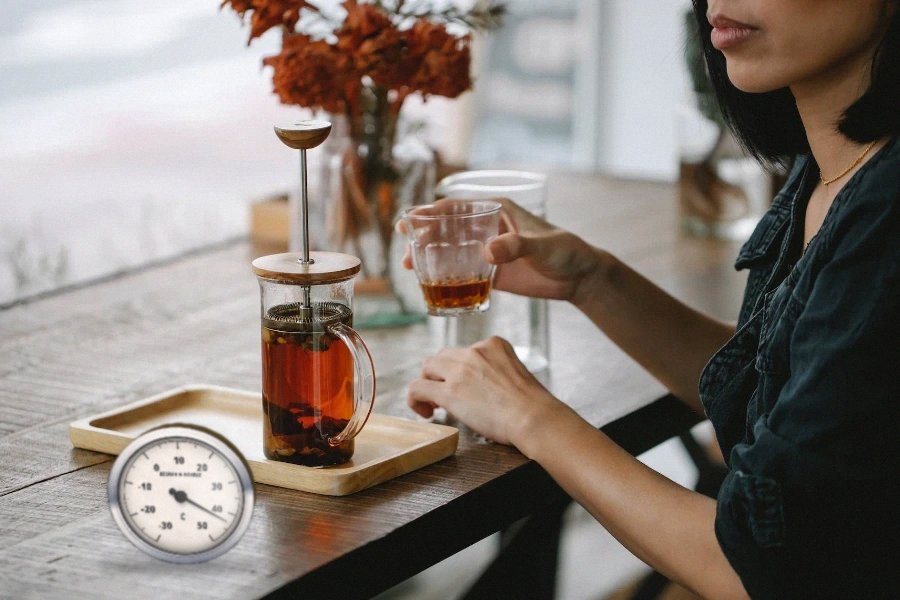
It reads 42.5
